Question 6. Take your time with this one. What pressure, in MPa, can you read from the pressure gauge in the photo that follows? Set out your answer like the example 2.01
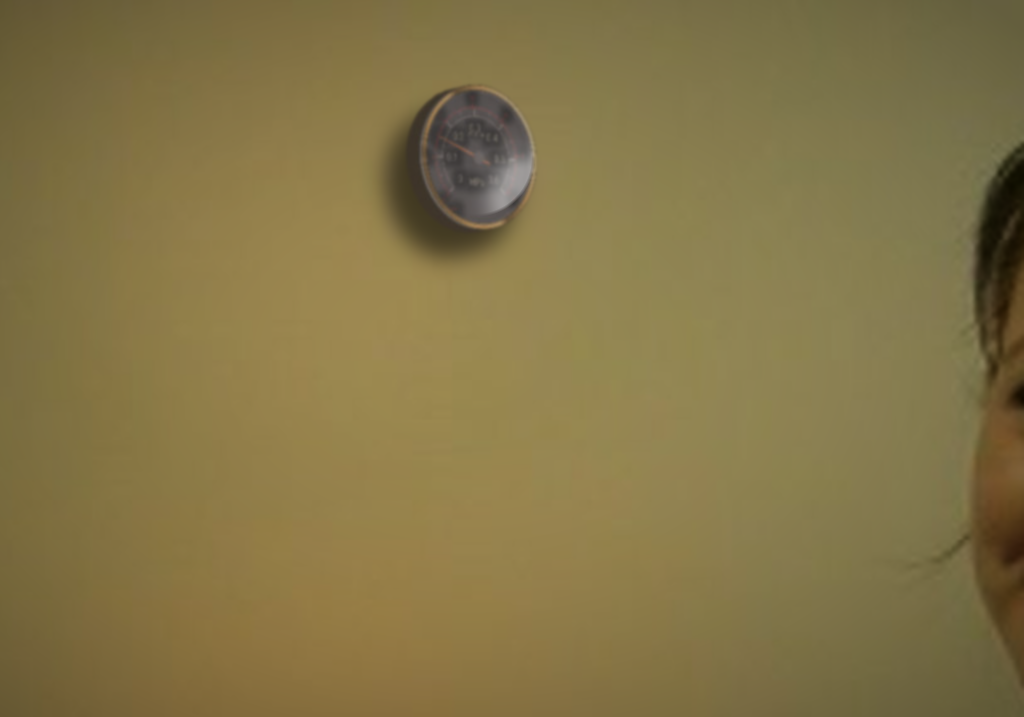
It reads 0.15
